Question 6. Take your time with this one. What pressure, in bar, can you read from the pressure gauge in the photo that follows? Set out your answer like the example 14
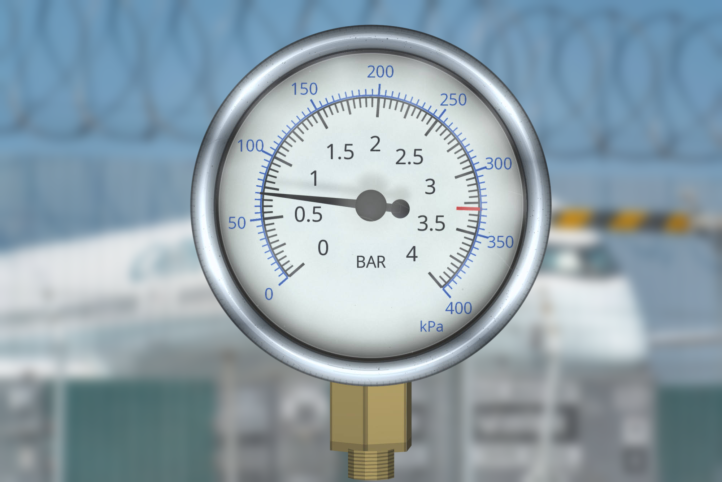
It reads 0.7
